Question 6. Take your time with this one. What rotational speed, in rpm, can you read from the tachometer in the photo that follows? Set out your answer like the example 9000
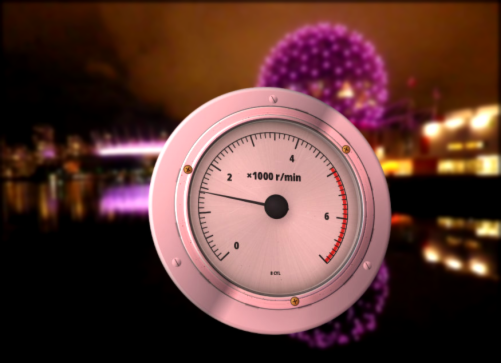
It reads 1400
